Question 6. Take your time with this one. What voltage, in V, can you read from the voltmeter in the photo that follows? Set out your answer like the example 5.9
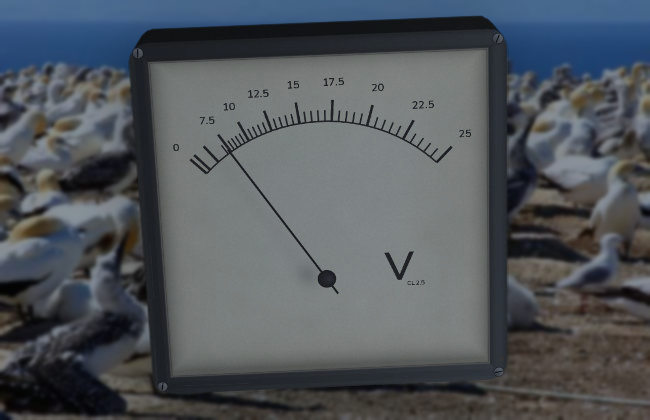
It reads 7.5
